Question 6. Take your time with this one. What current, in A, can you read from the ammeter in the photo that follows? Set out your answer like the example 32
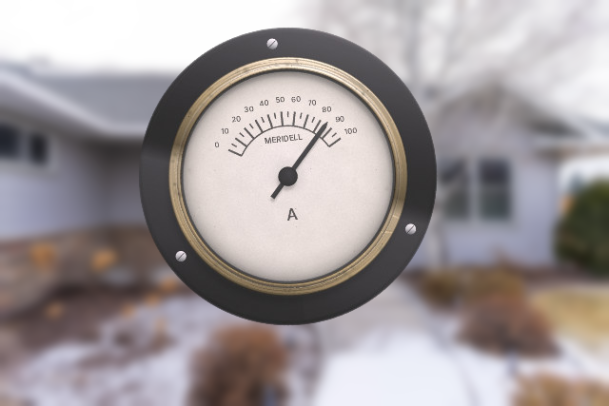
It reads 85
